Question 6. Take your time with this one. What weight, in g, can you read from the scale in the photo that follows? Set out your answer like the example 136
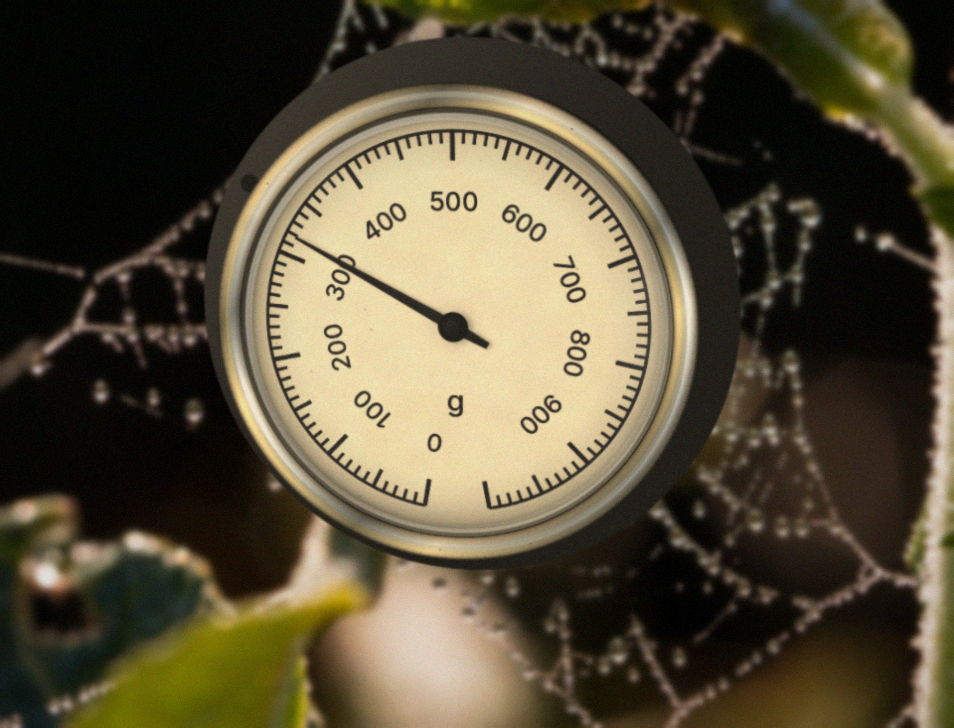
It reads 320
